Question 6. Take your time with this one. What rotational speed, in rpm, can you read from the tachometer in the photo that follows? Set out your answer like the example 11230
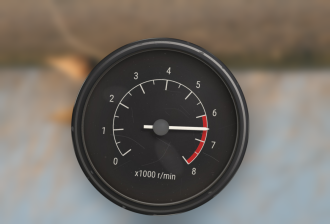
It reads 6500
